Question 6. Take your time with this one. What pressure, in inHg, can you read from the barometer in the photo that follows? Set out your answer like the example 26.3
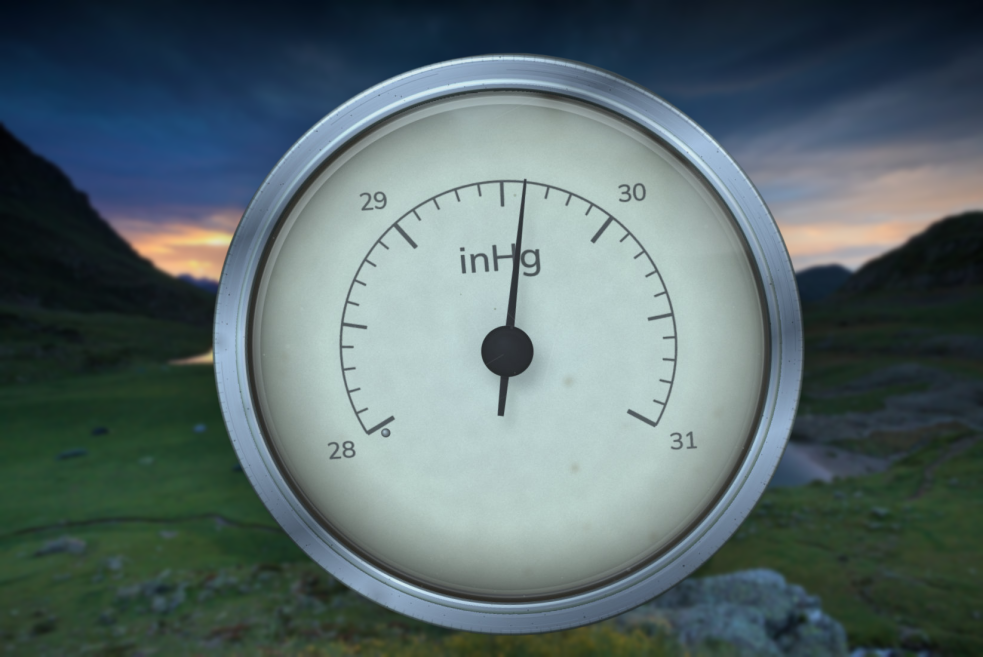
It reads 29.6
